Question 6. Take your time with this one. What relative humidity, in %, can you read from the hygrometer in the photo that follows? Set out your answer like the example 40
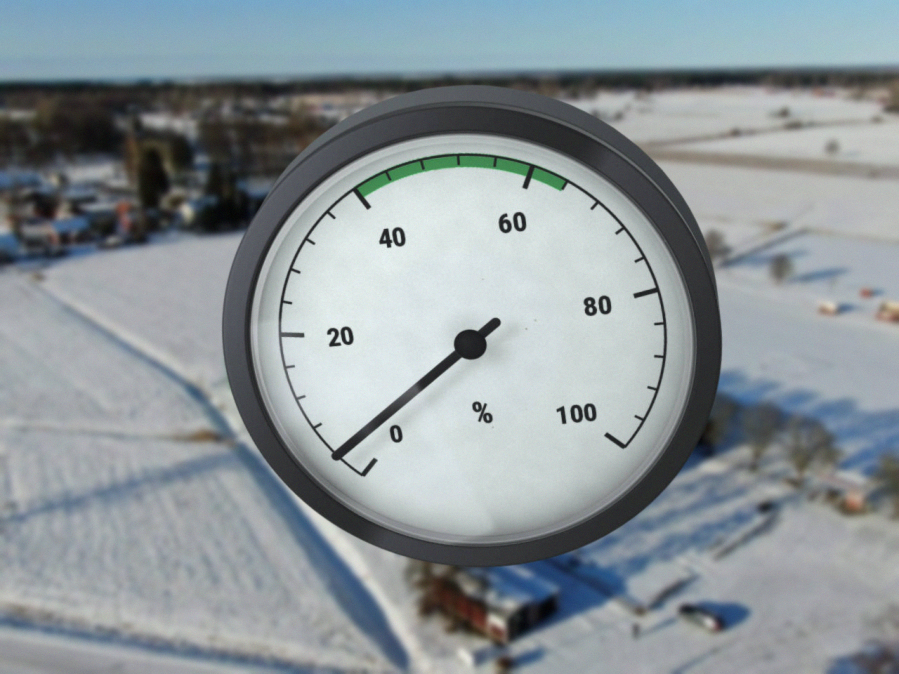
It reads 4
